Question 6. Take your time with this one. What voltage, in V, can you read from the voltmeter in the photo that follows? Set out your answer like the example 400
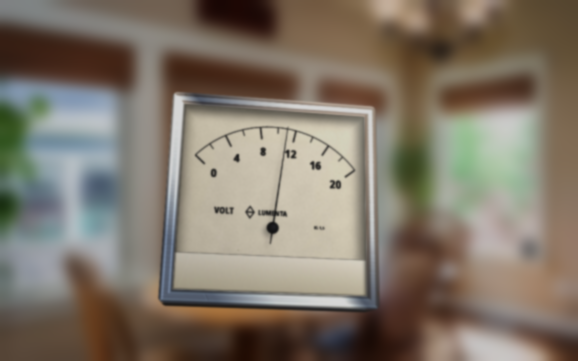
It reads 11
